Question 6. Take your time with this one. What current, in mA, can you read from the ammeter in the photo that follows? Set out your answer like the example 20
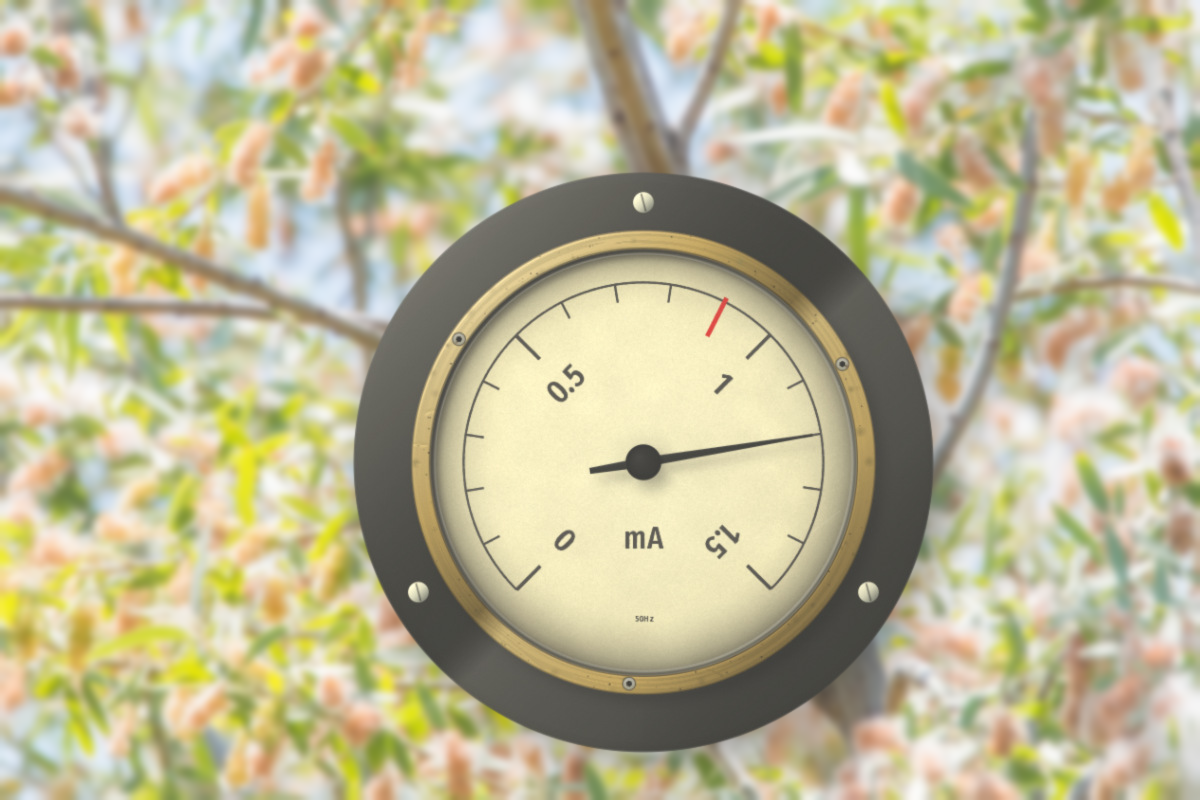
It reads 1.2
